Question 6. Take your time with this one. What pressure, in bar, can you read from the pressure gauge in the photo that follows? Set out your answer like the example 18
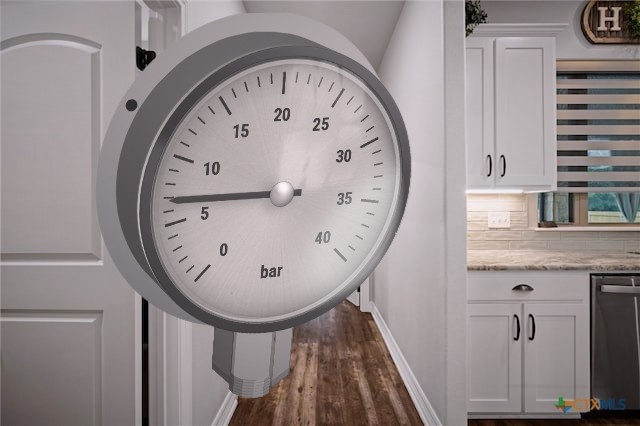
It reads 7
